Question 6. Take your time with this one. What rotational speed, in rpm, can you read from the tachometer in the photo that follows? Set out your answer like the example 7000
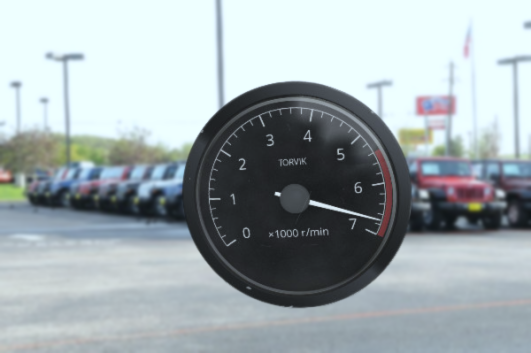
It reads 6700
